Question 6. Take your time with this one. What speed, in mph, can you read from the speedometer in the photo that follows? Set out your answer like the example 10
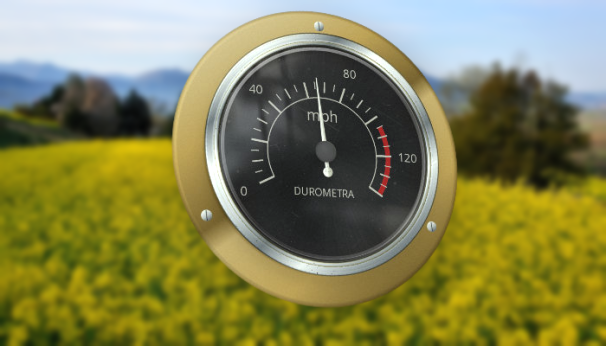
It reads 65
